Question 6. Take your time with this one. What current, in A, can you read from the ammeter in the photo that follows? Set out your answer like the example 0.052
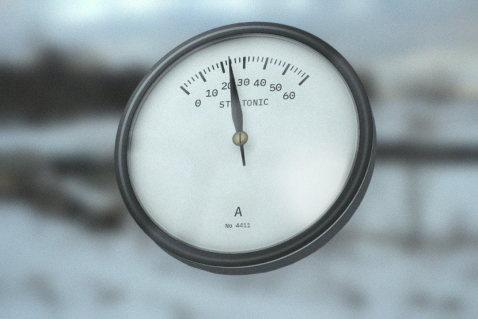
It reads 24
